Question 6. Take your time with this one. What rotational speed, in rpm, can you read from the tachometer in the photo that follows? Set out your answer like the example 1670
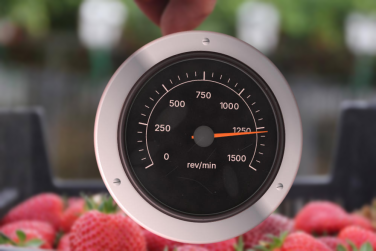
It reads 1275
